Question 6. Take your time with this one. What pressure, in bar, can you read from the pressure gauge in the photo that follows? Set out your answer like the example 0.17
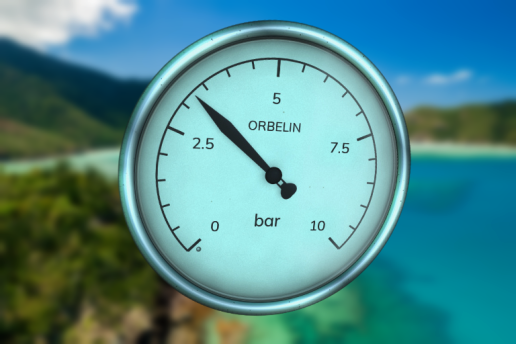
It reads 3.25
